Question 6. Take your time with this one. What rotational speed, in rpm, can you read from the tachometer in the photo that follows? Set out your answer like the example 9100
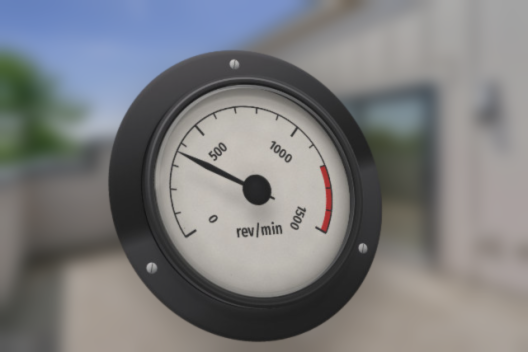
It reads 350
